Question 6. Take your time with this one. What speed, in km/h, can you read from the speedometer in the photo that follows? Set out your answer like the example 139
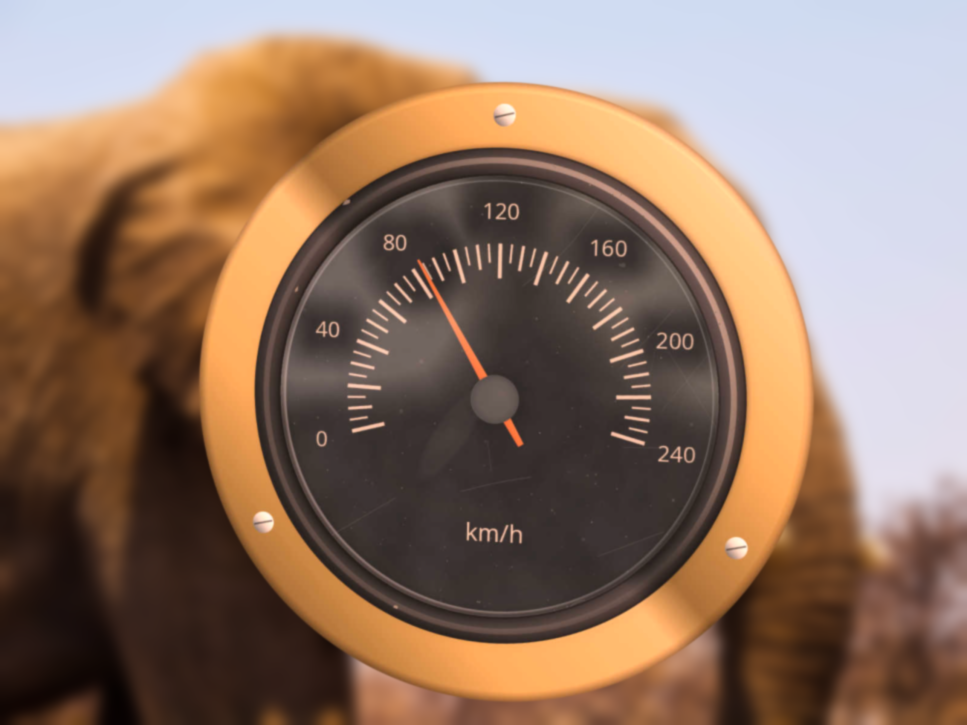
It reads 85
